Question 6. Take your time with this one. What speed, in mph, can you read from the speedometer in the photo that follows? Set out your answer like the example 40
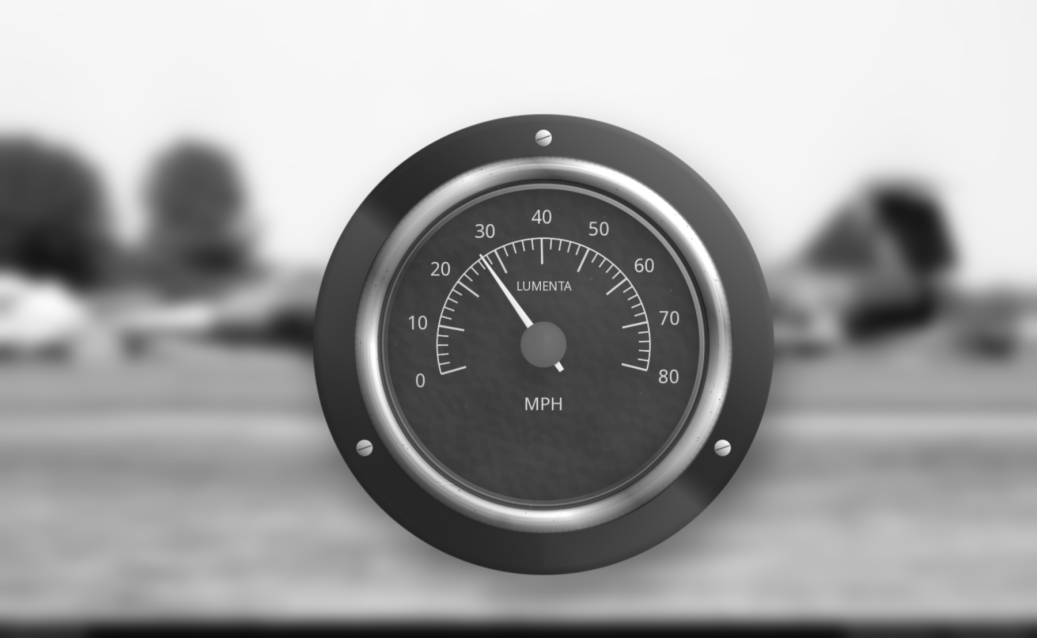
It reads 27
